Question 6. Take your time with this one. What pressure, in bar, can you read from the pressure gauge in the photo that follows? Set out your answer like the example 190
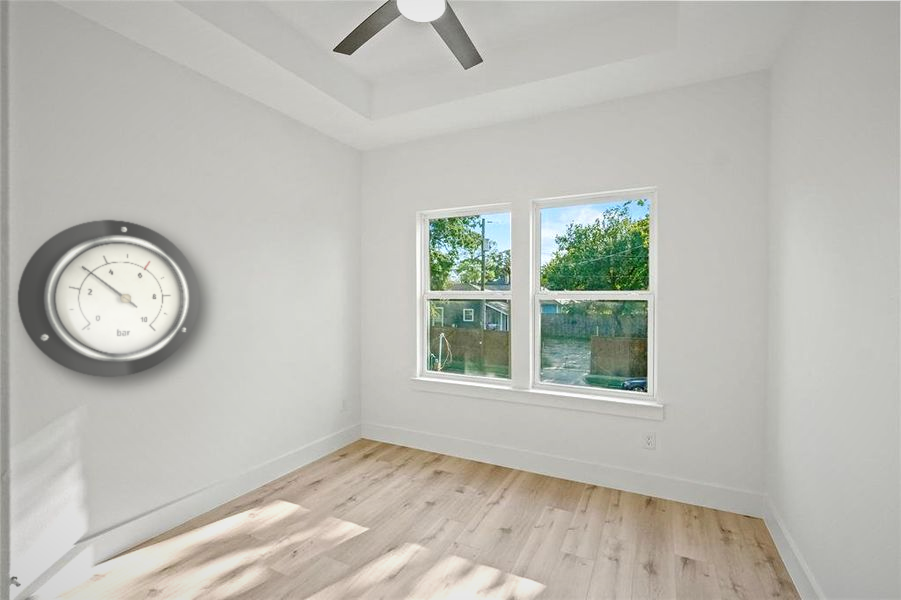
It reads 3
